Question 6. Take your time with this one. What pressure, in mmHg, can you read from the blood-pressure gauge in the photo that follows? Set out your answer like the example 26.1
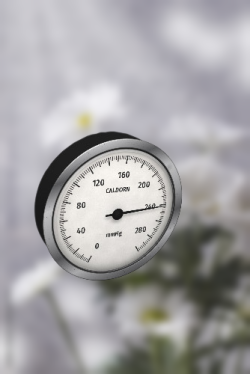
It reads 240
